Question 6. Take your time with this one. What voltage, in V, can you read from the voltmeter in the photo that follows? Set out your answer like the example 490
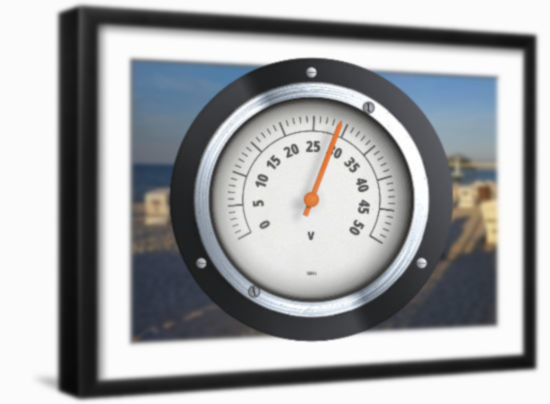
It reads 29
